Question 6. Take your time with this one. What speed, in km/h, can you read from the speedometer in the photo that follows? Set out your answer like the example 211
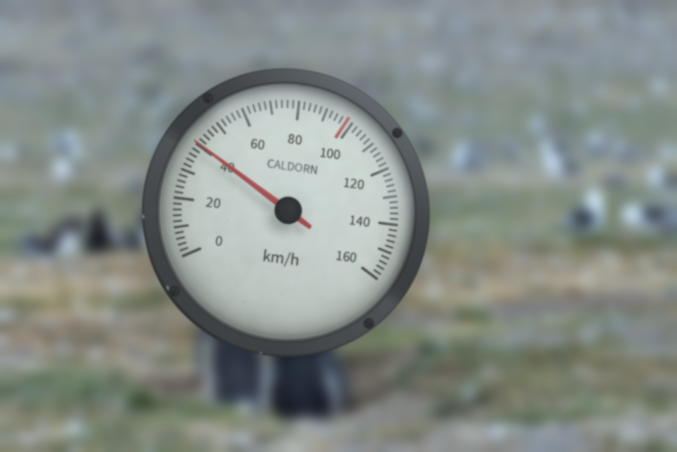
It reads 40
